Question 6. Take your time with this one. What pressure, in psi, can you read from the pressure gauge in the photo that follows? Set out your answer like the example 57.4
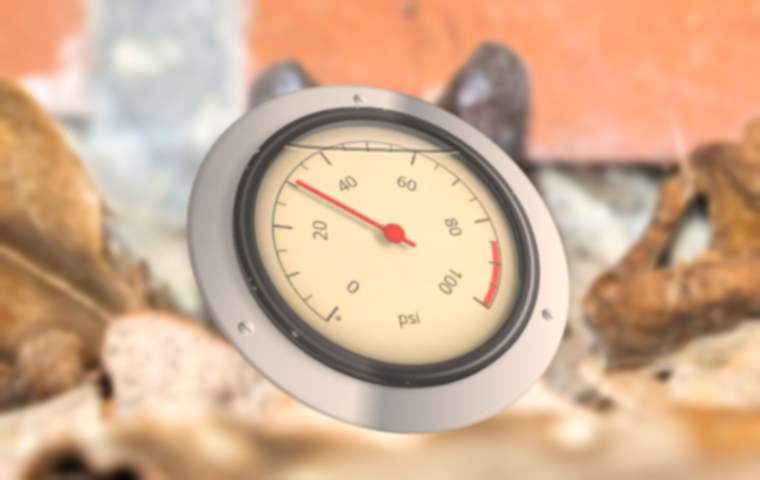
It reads 30
